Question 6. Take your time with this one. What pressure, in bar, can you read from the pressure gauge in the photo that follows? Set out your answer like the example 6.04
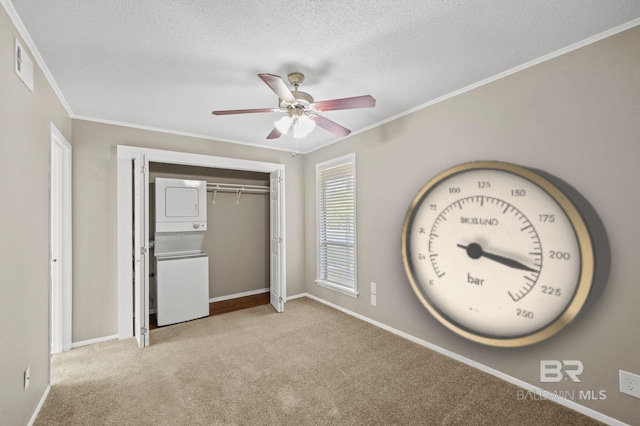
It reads 215
